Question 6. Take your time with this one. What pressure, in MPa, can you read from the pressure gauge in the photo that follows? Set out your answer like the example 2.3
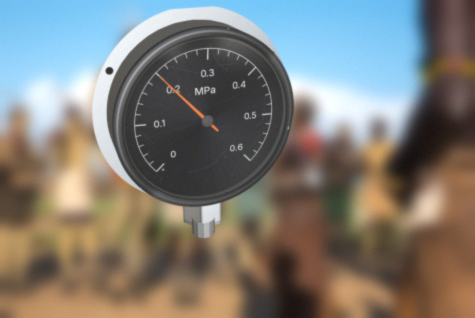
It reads 0.2
